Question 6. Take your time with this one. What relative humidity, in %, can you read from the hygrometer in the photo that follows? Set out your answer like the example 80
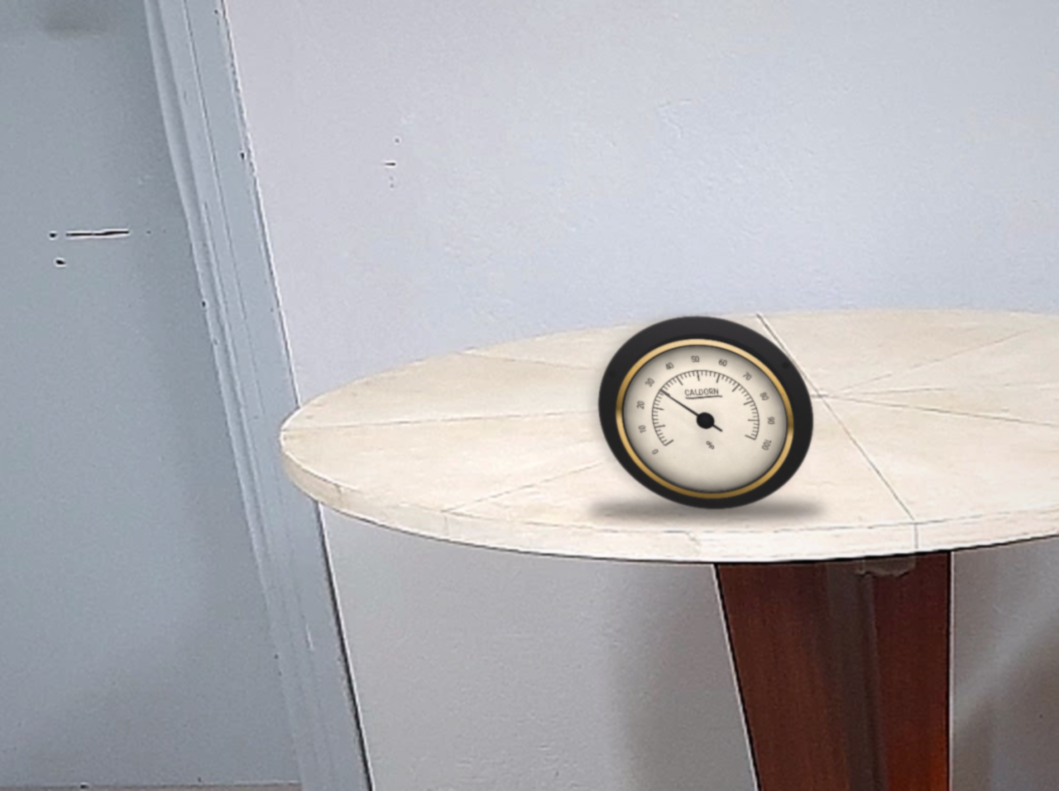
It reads 30
